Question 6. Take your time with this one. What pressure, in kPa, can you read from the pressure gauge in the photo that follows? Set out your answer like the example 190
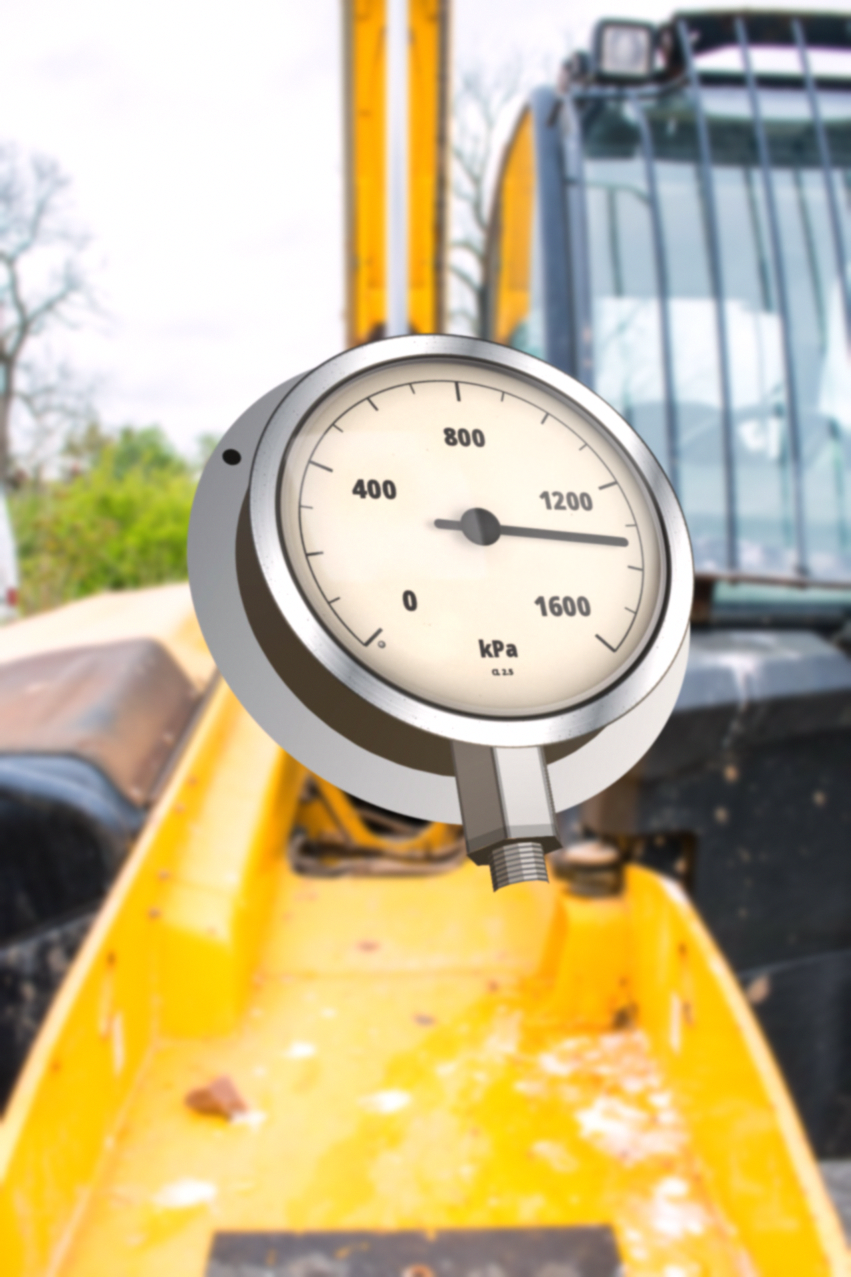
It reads 1350
